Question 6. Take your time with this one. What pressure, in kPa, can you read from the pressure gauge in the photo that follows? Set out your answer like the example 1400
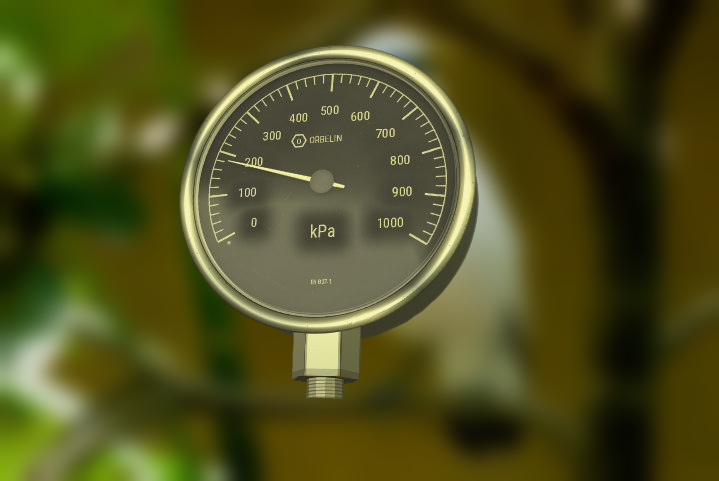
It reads 180
